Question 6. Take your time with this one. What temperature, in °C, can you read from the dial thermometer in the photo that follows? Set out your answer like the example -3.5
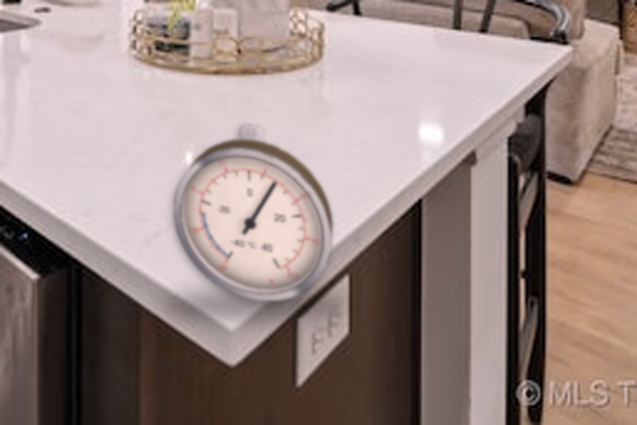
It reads 8
